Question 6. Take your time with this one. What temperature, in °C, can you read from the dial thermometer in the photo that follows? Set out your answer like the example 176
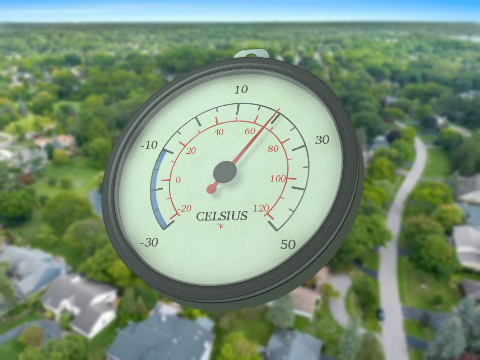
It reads 20
